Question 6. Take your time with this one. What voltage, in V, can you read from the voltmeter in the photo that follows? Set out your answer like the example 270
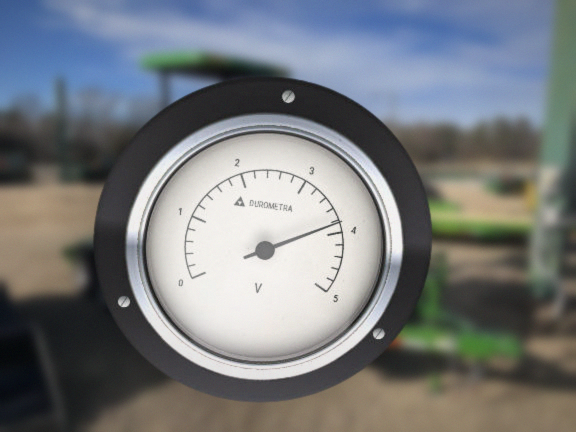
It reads 3.8
